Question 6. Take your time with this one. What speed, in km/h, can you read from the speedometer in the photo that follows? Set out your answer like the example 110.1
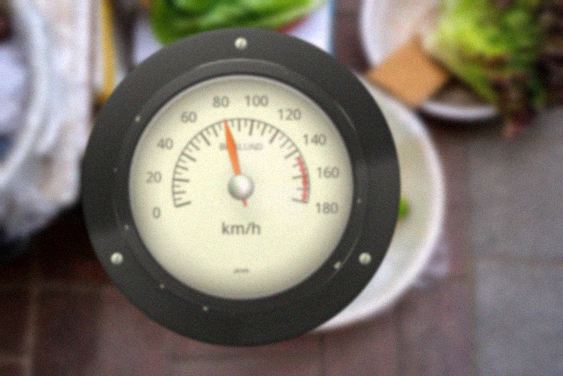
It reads 80
